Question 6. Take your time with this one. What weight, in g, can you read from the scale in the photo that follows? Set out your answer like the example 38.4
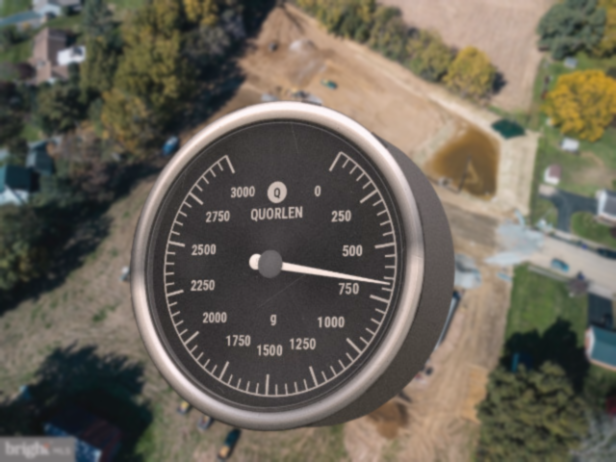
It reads 675
